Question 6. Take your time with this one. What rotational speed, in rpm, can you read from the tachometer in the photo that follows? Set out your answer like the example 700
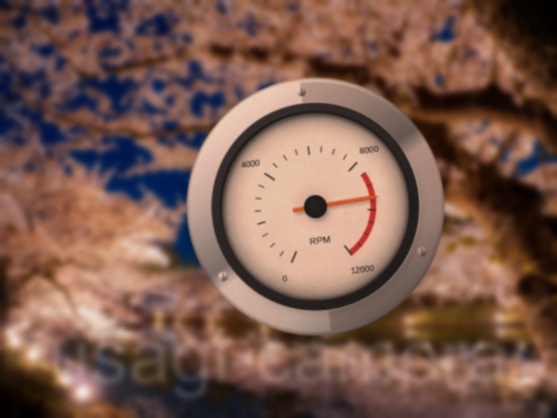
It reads 9500
